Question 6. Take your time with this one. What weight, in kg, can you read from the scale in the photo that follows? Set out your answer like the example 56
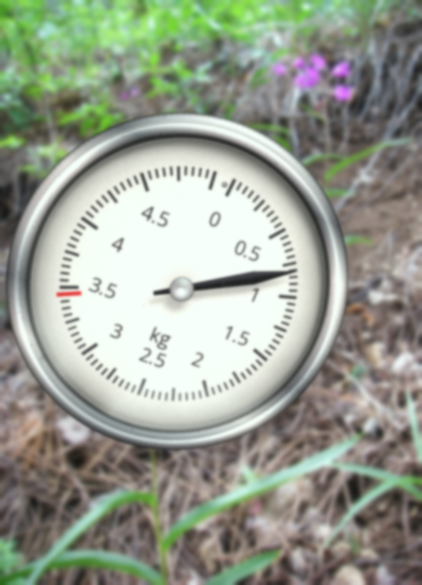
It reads 0.8
